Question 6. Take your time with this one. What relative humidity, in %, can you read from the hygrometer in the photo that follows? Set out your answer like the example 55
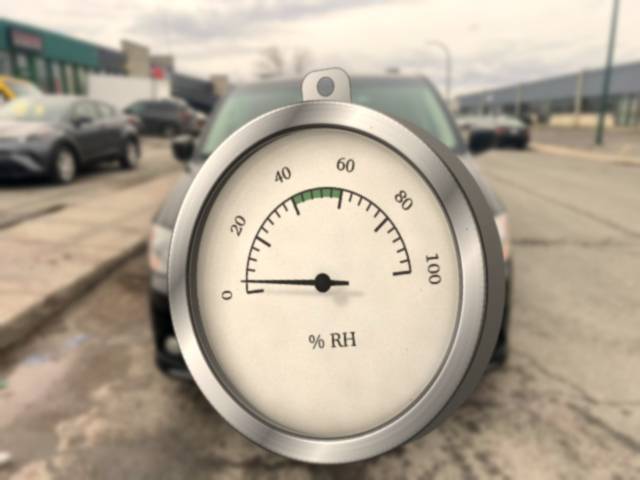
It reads 4
